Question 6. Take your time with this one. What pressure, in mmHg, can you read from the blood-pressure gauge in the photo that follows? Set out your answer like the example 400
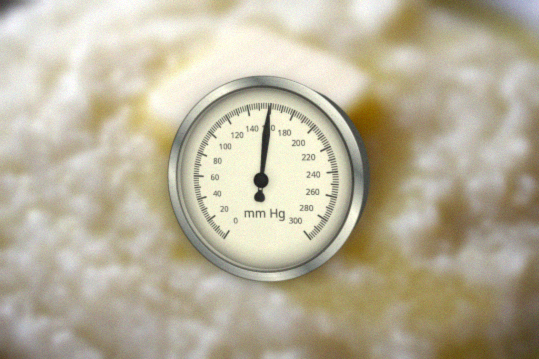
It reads 160
